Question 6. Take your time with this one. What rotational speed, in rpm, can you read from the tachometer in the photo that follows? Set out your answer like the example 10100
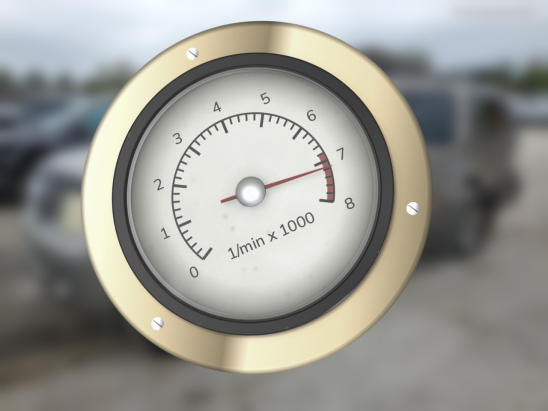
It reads 7200
